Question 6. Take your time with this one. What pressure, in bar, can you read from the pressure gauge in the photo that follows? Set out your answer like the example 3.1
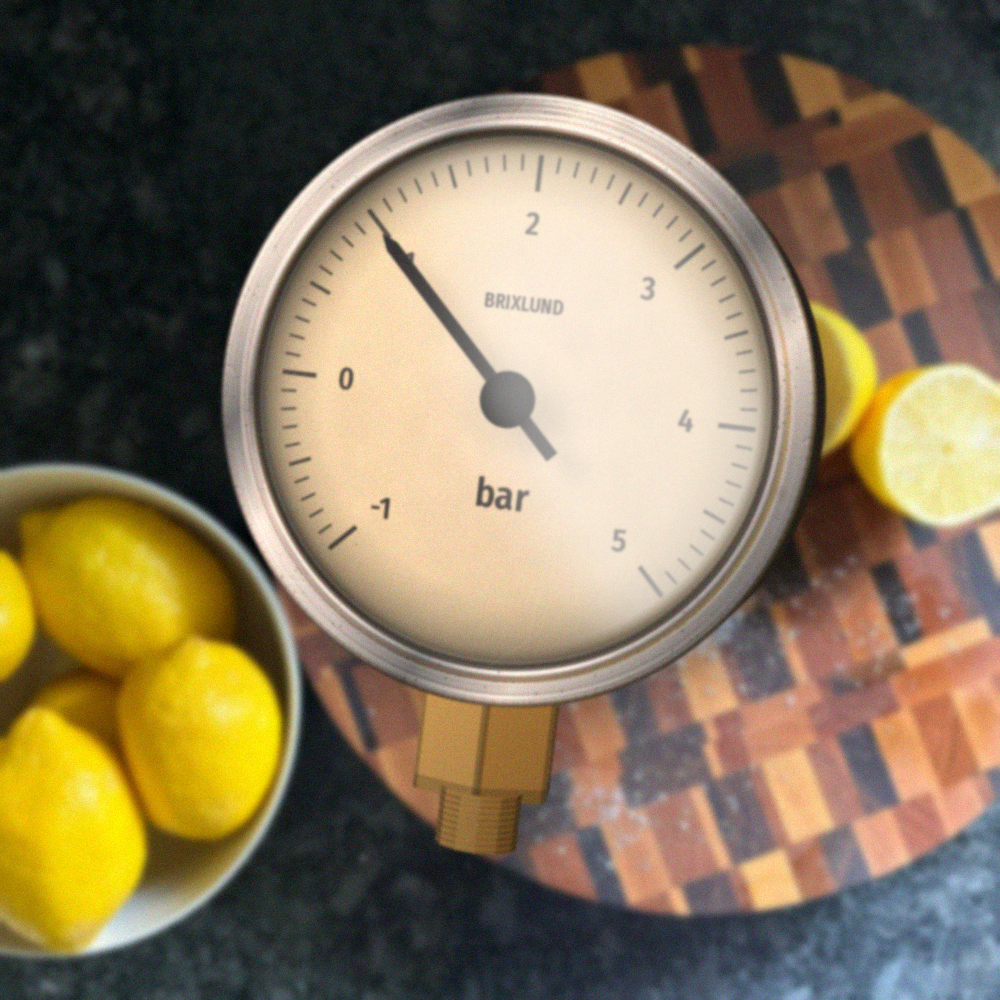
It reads 1
